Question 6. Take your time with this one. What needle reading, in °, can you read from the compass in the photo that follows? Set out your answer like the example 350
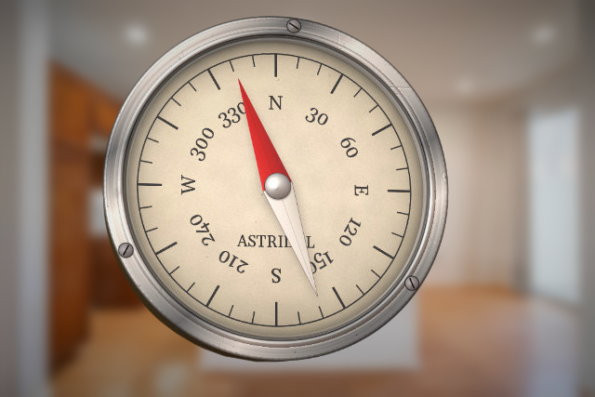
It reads 340
